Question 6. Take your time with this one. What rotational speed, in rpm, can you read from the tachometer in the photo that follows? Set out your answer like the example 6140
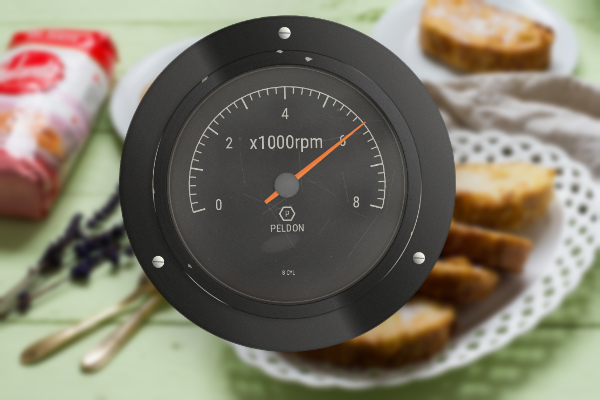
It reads 6000
